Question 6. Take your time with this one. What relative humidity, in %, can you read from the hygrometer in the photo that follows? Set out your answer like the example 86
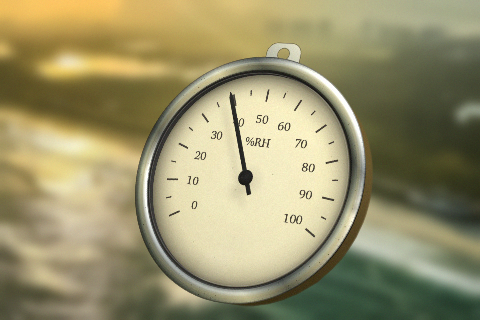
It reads 40
